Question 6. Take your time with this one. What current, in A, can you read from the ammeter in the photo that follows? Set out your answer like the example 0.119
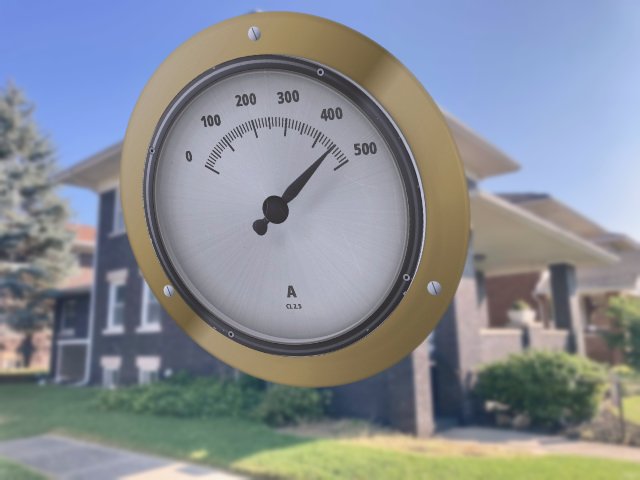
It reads 450
